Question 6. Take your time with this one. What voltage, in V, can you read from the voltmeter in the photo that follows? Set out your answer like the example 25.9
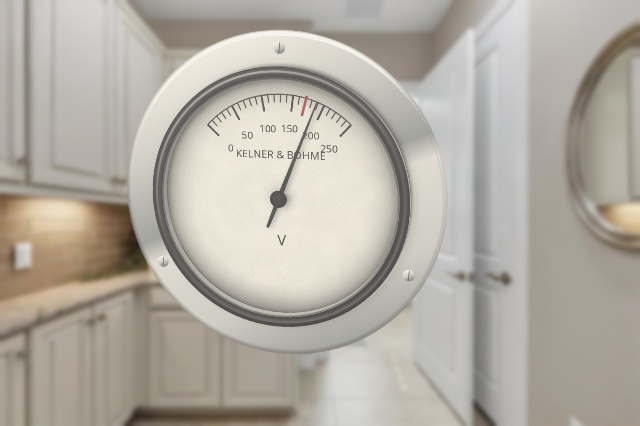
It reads 190
